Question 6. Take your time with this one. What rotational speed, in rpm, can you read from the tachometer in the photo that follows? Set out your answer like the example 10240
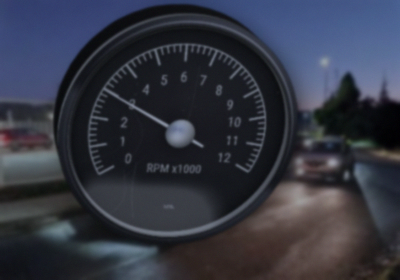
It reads 3000
